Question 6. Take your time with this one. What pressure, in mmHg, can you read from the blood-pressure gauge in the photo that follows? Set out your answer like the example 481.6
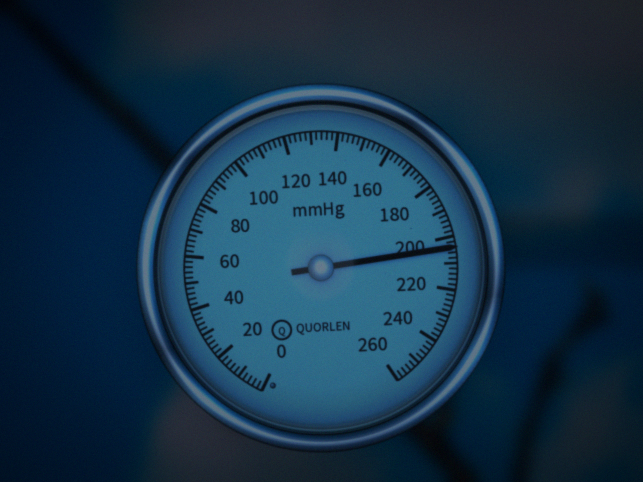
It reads 204
